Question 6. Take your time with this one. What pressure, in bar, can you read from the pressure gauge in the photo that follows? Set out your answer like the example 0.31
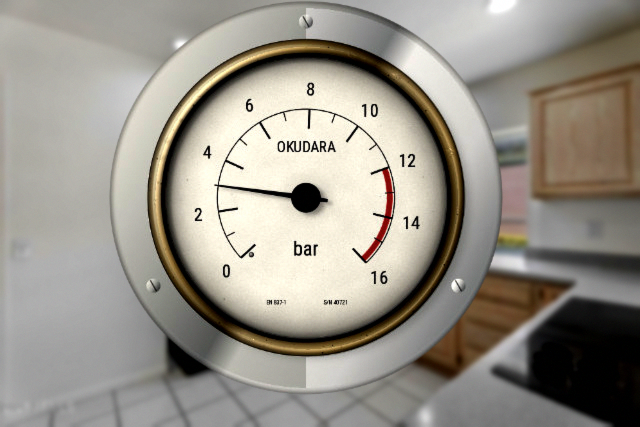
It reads 3
